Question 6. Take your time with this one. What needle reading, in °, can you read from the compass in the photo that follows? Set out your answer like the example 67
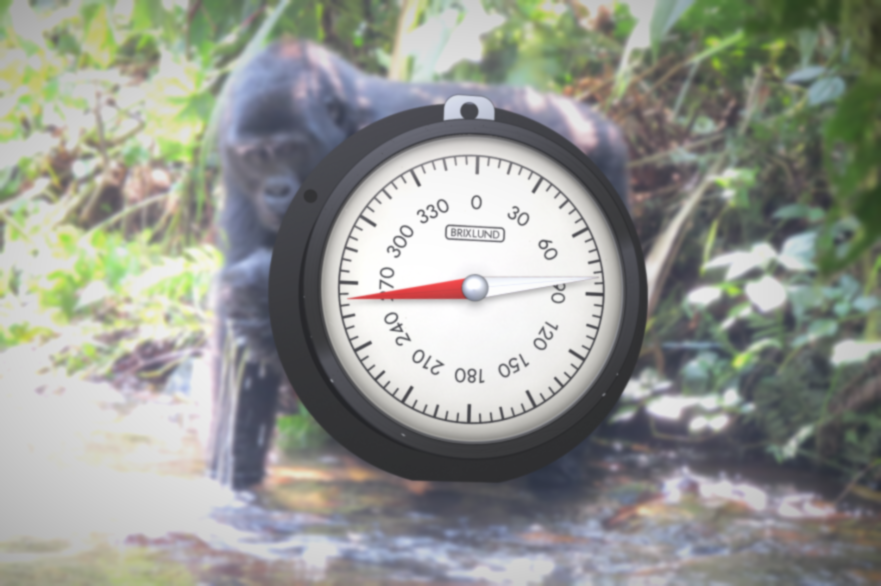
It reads 262.5
